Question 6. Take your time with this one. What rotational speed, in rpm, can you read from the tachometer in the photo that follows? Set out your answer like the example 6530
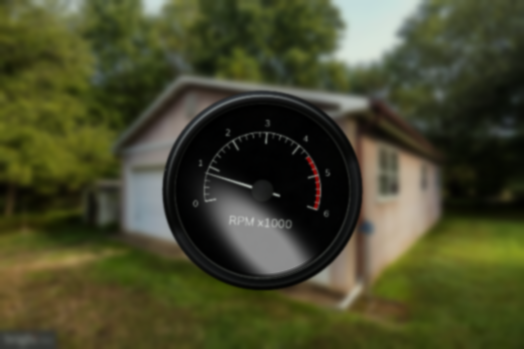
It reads 800
